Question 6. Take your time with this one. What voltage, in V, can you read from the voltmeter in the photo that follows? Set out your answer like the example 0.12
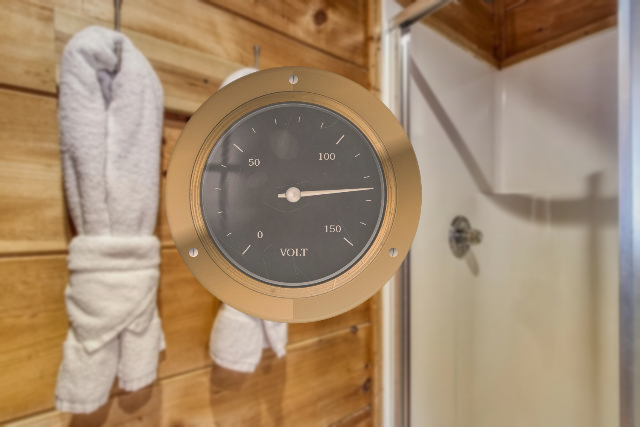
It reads 125
